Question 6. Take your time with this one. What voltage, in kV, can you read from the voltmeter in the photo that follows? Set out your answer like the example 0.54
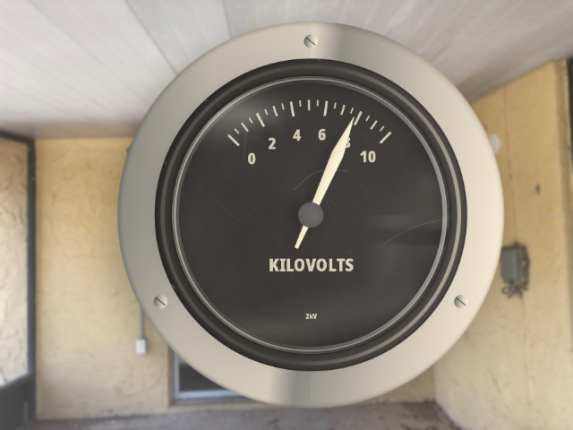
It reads 7.75
